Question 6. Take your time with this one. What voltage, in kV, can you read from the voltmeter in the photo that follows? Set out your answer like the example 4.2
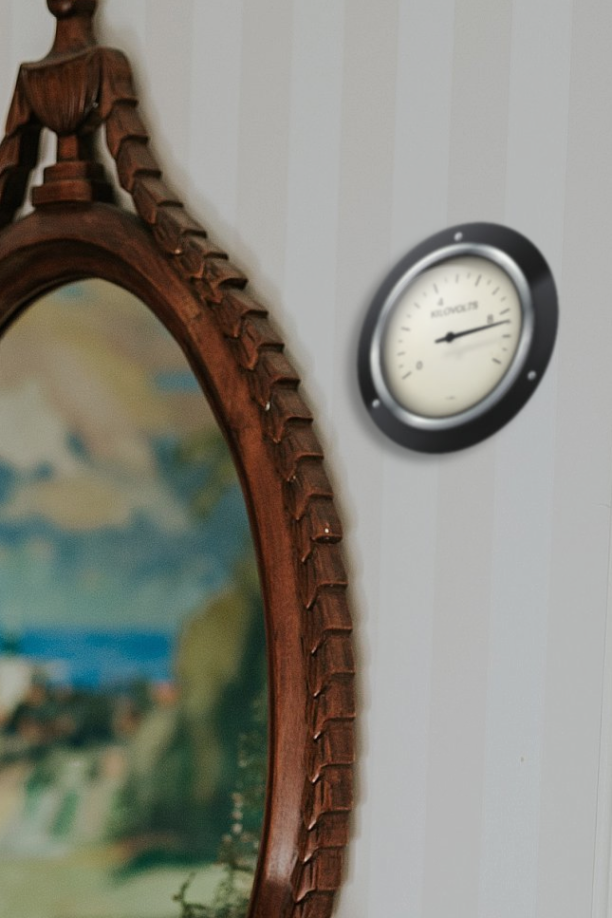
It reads 8.5
